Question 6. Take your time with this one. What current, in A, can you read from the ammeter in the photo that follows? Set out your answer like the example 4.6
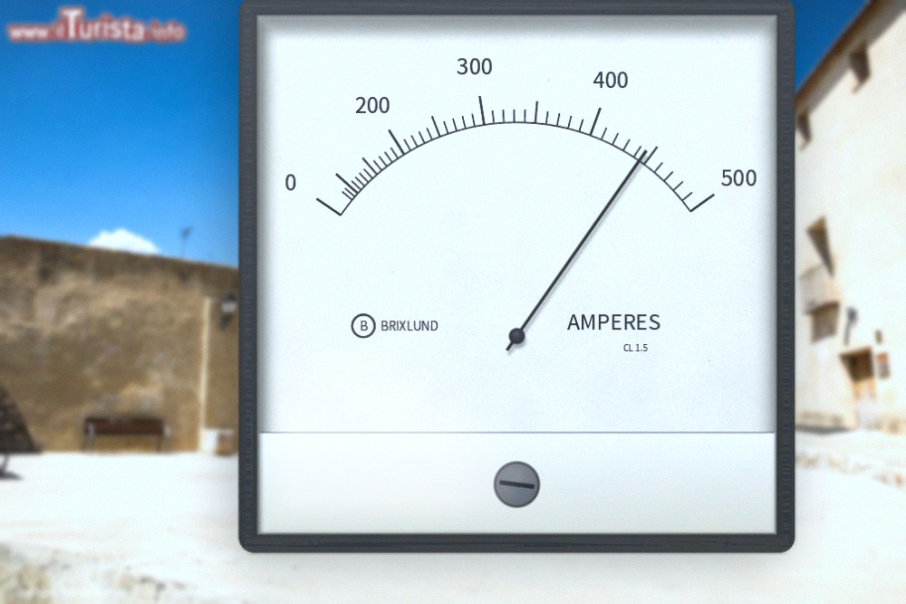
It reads 445
